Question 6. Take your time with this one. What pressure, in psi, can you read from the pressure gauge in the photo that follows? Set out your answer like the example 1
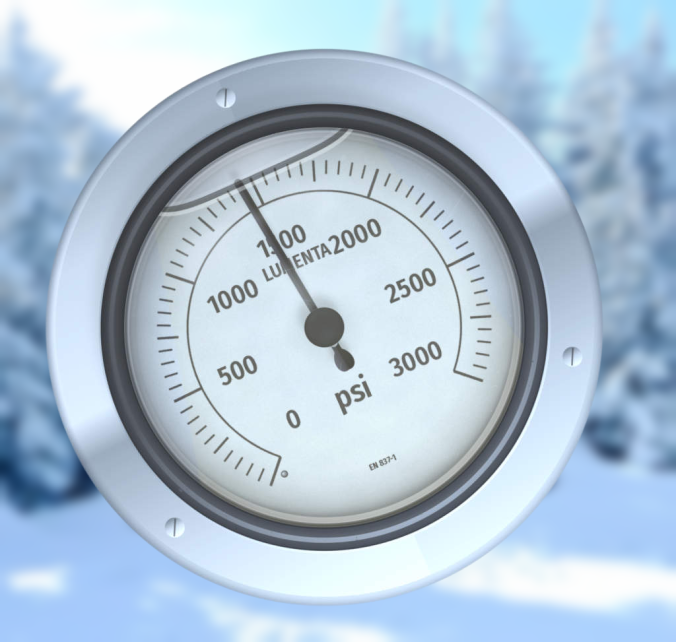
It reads 1450
